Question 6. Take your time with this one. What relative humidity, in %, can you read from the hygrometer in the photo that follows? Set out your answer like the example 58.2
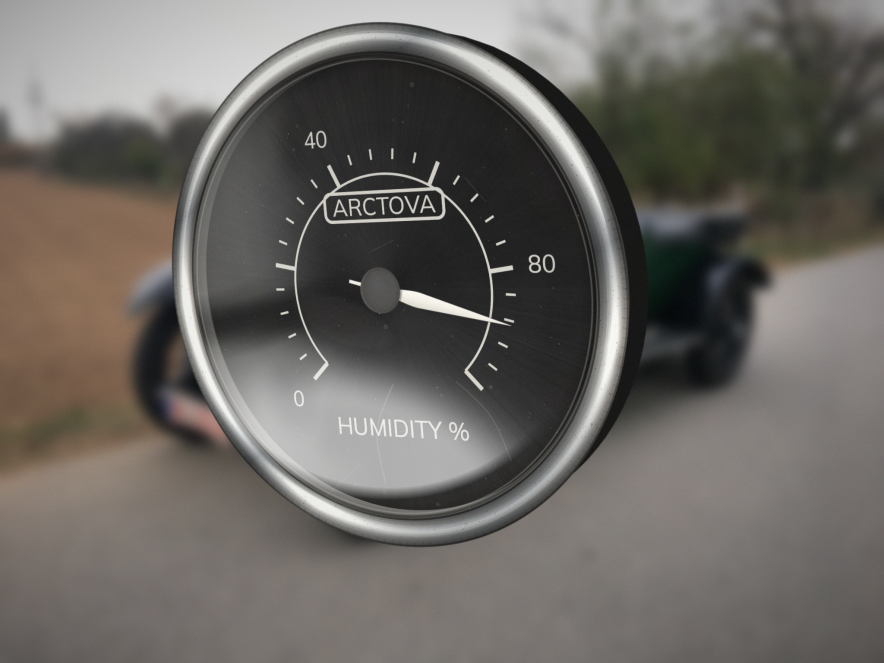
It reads 88
